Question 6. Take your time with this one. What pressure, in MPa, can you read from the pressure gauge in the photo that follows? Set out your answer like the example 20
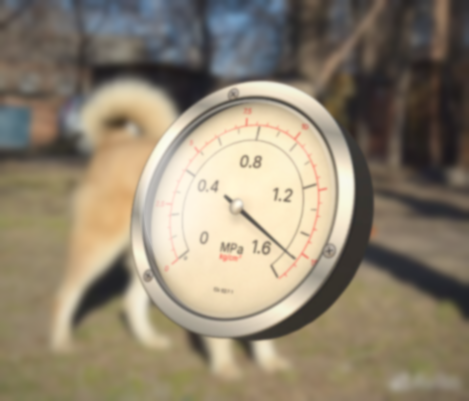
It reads 1.5
